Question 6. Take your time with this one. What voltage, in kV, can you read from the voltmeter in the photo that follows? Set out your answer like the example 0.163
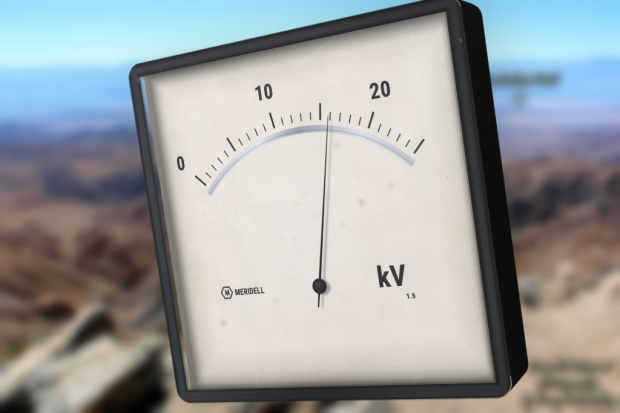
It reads 16
